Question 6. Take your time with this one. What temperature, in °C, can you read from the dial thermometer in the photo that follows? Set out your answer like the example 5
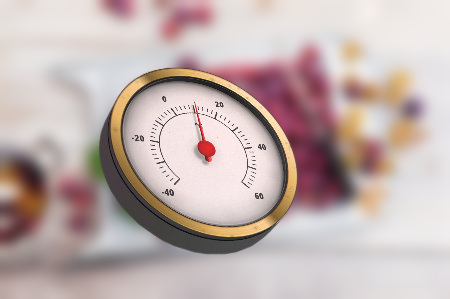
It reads 10
